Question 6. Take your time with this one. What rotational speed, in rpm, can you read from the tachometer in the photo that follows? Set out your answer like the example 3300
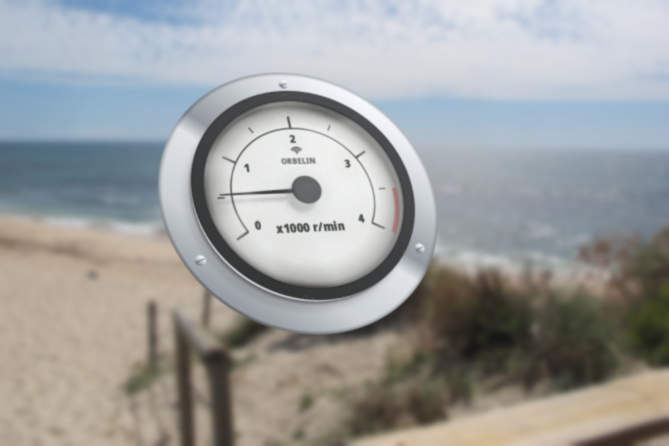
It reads 500
